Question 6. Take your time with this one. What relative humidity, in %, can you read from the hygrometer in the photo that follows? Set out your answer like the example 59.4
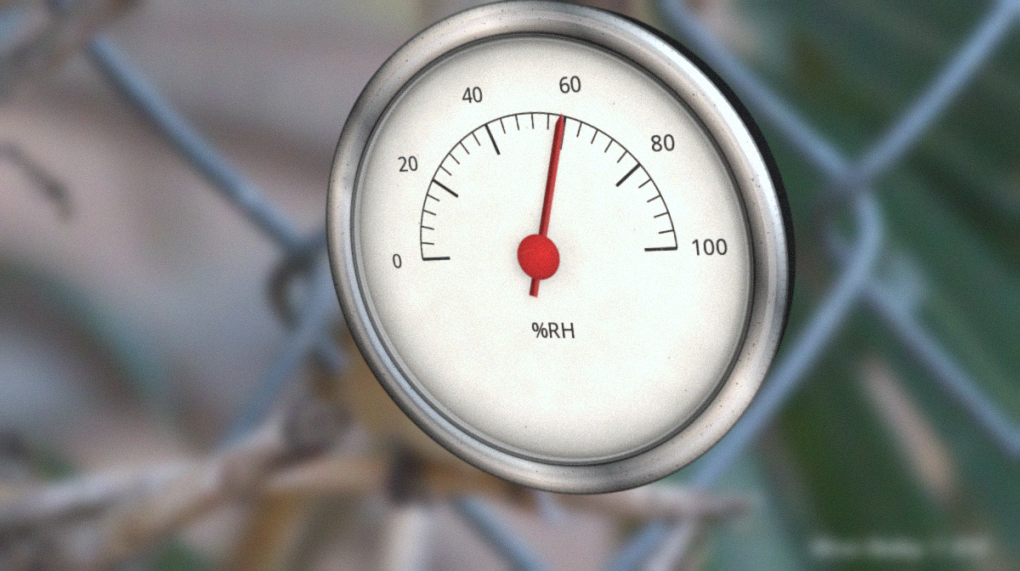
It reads 60
